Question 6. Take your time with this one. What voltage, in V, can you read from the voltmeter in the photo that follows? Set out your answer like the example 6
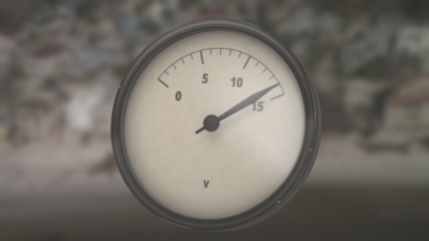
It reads 14
